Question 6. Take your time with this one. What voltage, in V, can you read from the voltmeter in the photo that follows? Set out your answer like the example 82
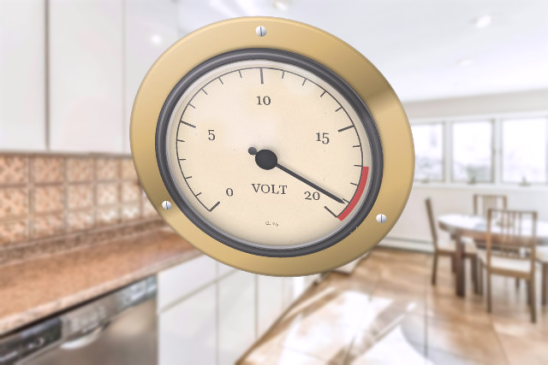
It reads 19
